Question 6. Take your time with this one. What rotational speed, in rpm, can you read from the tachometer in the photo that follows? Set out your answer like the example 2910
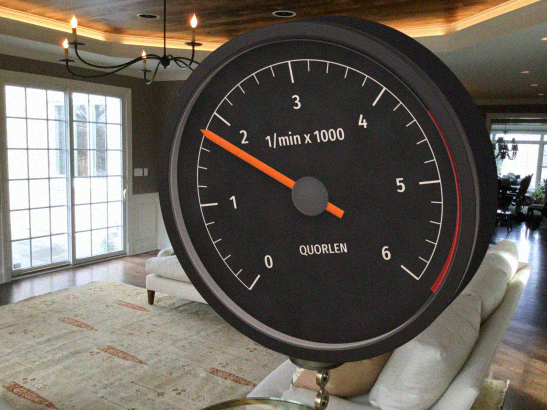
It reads 1800
